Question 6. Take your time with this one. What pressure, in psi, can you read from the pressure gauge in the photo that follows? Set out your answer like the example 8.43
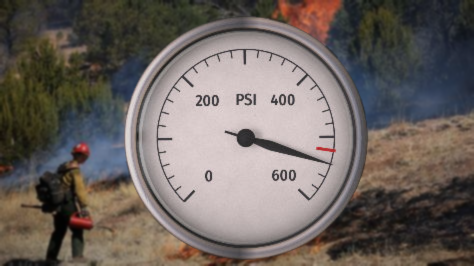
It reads 540
